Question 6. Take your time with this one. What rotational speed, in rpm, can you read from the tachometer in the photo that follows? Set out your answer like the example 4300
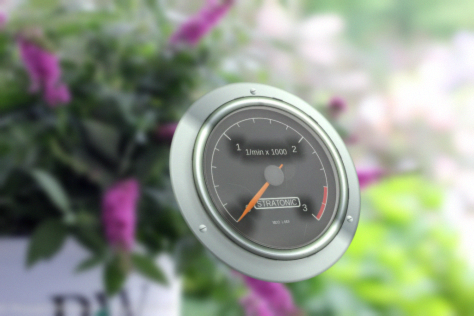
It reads 0
